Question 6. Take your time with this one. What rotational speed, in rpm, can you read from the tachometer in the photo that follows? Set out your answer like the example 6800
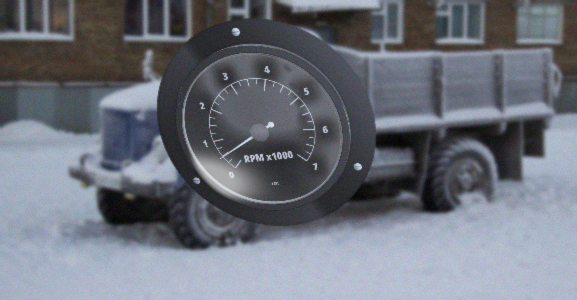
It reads 500
